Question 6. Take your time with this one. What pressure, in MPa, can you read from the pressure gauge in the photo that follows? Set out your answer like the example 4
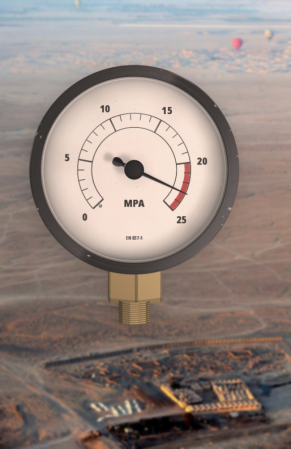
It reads 23
